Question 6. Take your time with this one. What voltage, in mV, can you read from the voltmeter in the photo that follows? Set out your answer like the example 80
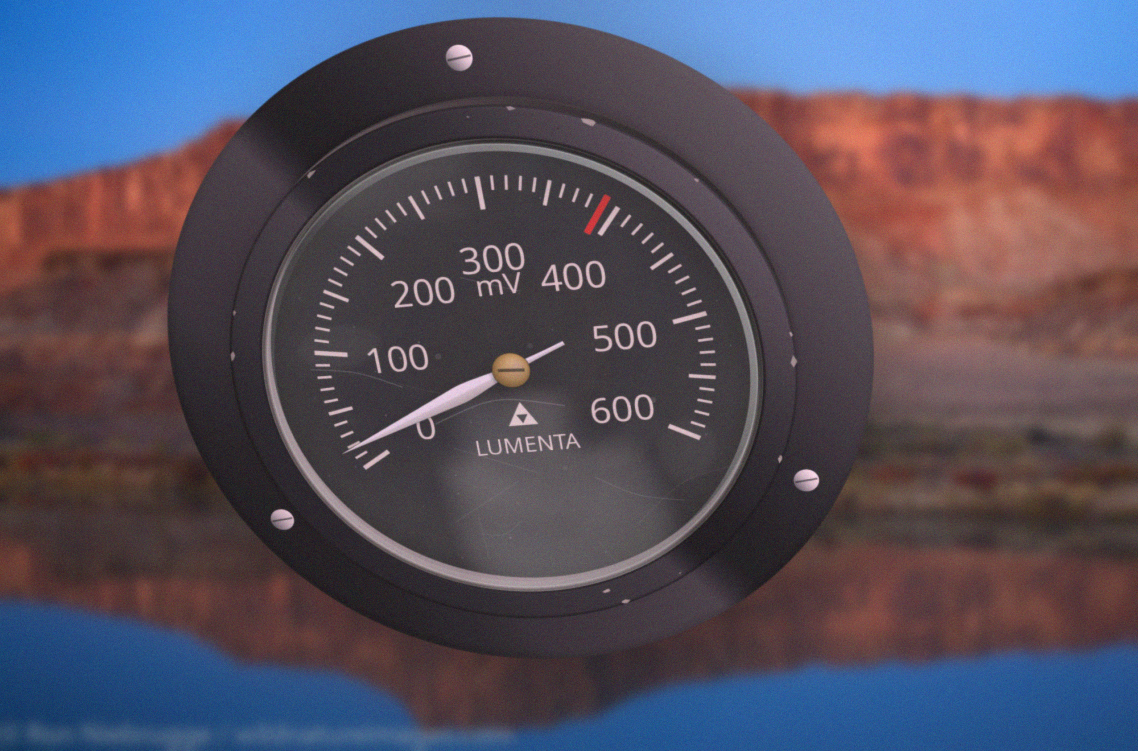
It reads 20
